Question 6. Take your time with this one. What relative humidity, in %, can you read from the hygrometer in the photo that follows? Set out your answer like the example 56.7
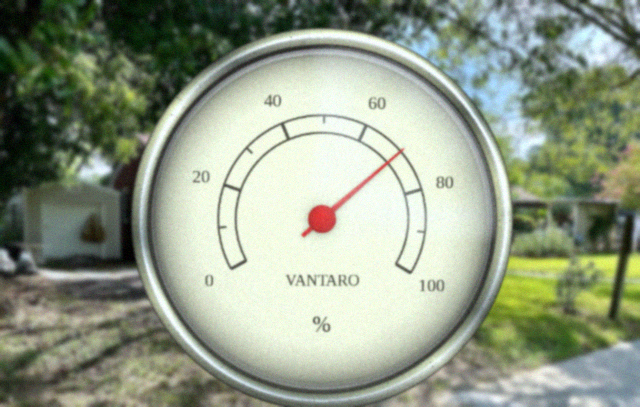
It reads 70
